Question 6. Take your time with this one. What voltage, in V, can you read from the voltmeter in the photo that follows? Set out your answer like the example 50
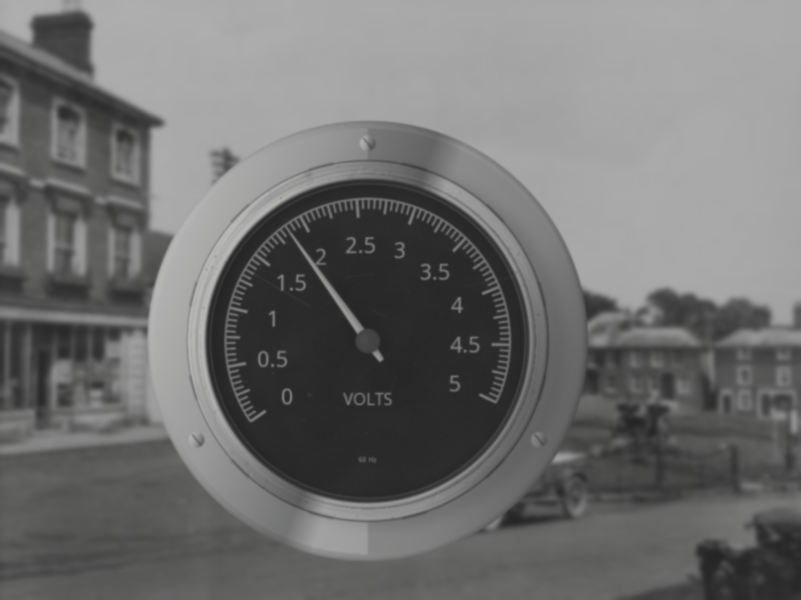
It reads 1.85
